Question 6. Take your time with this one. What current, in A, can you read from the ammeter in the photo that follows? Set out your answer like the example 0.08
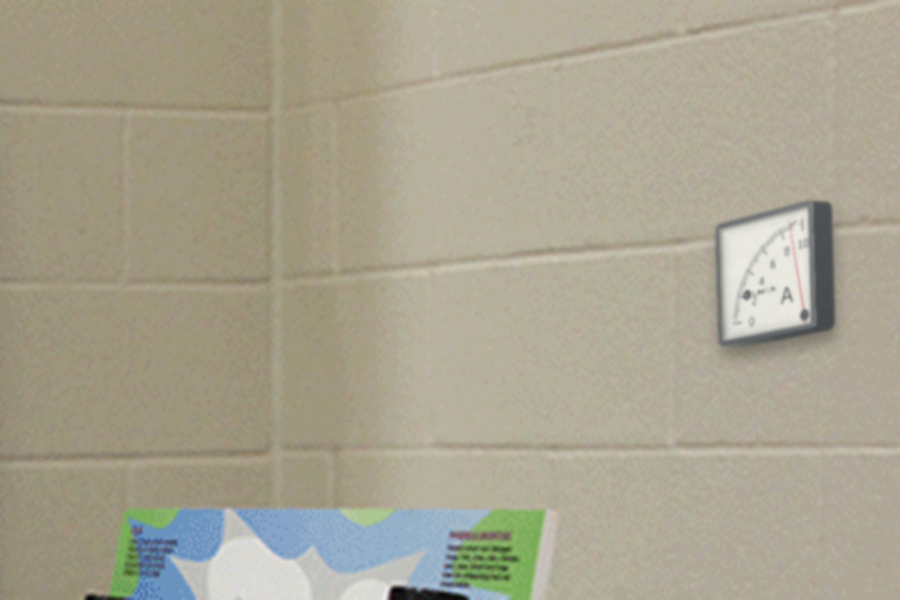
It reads 9
